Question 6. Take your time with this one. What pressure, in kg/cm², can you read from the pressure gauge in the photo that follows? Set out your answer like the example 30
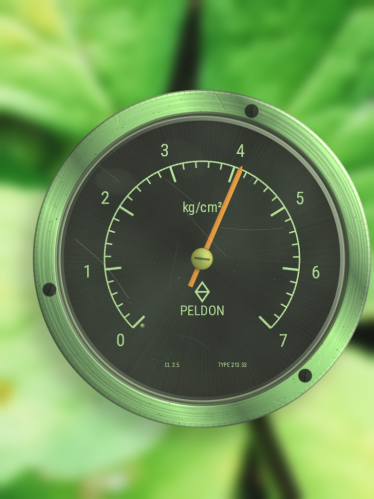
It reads 4.1
